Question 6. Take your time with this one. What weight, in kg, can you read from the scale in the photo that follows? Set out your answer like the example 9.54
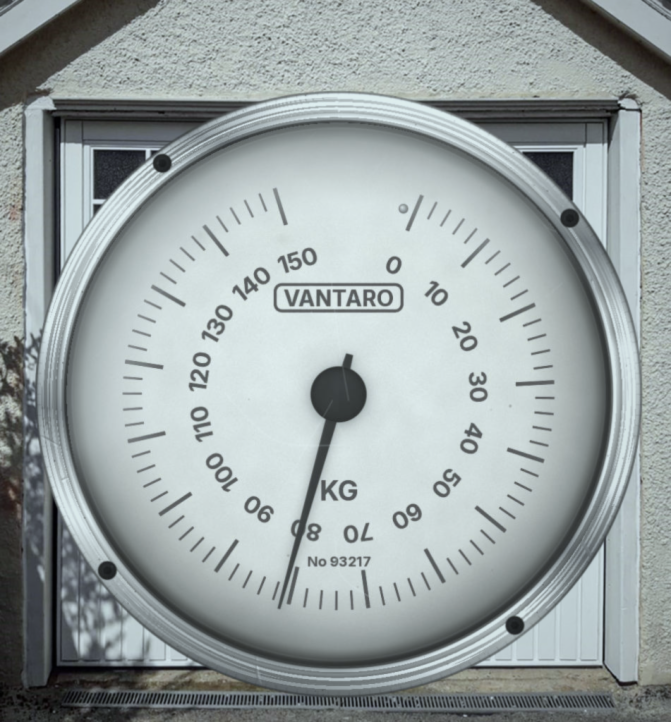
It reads 81
